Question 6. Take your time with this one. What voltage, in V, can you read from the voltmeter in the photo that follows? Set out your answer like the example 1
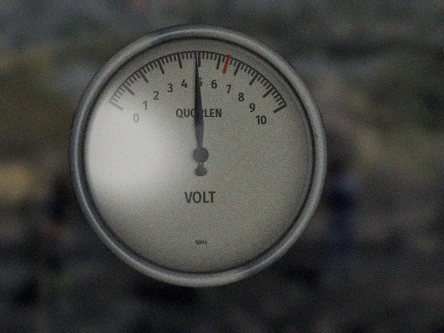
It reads 4.8
